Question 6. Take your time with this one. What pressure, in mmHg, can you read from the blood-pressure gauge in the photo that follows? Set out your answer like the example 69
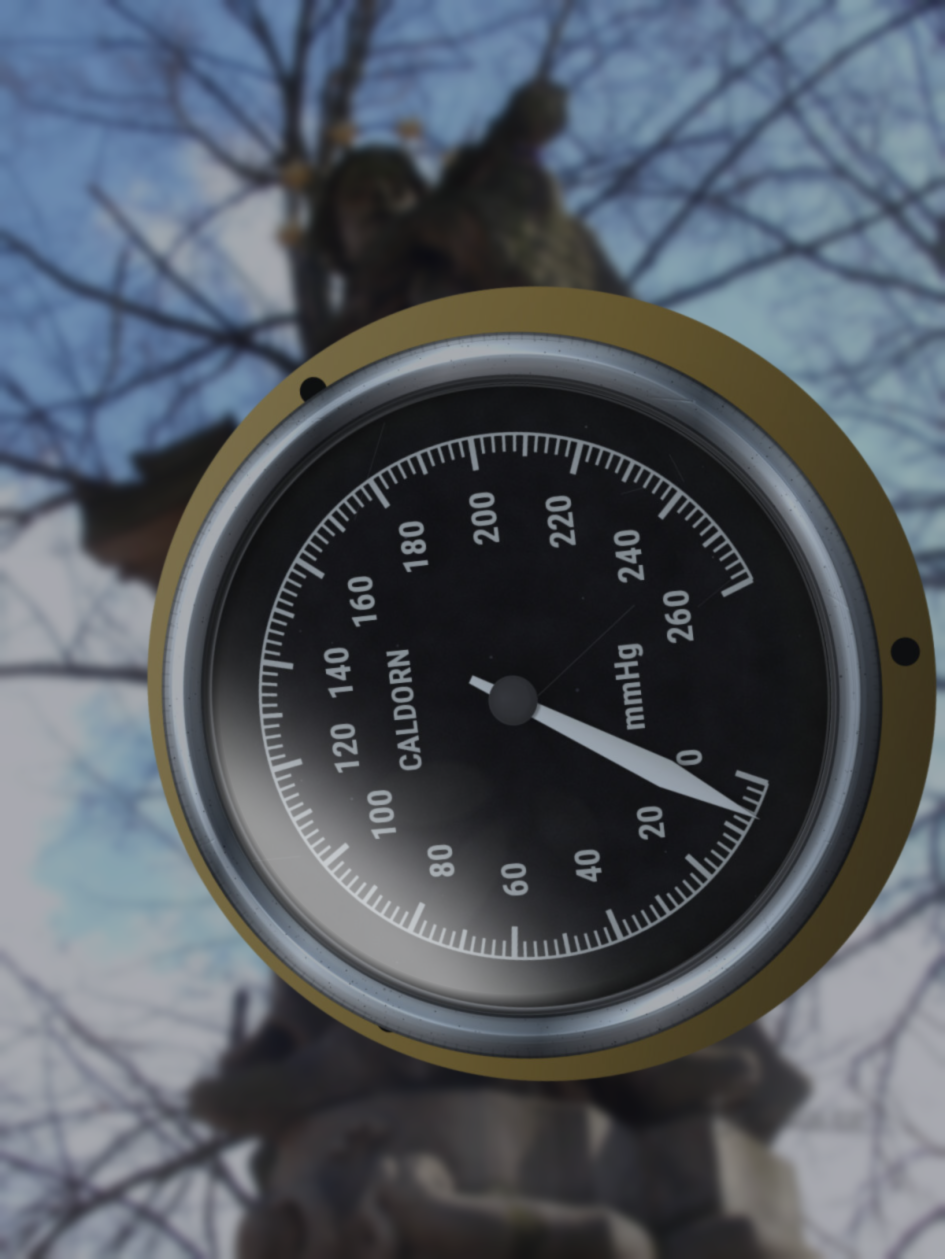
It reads 6
